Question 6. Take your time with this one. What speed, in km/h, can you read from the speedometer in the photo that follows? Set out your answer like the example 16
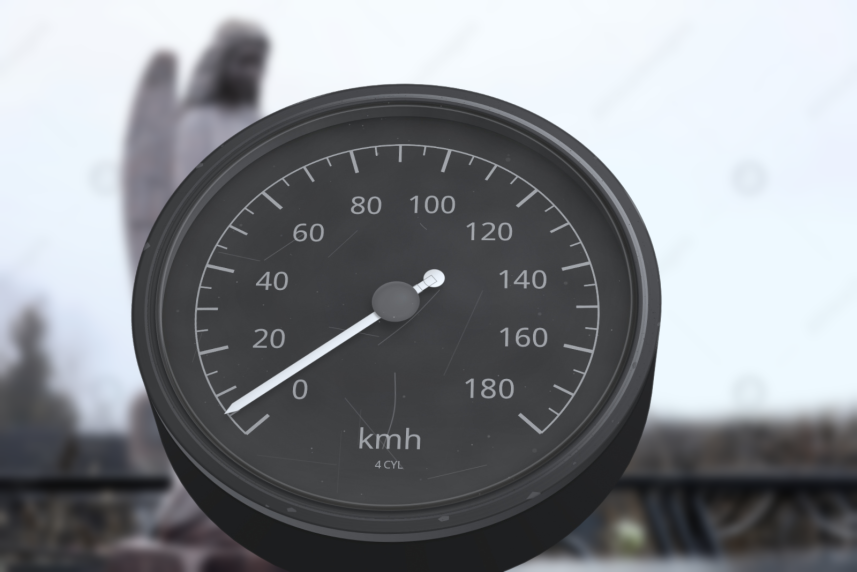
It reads 5
